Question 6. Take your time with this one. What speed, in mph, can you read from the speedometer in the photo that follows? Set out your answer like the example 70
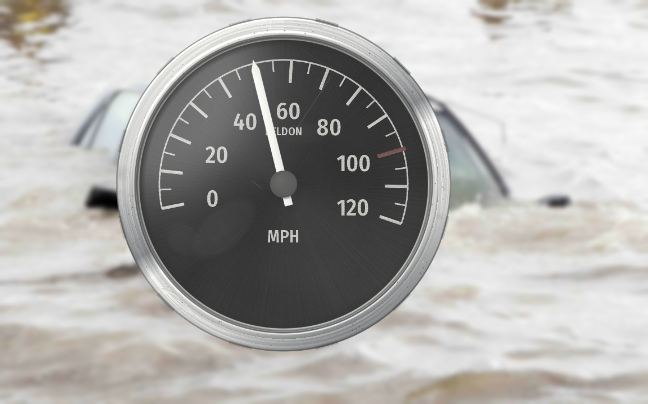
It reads 50
